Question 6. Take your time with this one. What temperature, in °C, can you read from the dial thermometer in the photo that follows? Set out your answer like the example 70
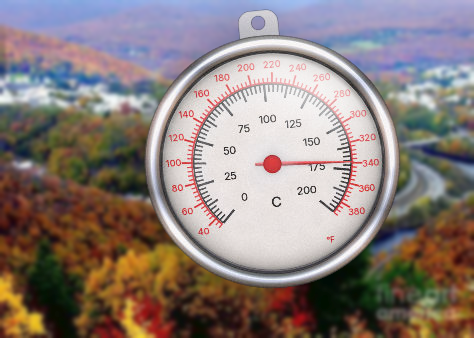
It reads 170
